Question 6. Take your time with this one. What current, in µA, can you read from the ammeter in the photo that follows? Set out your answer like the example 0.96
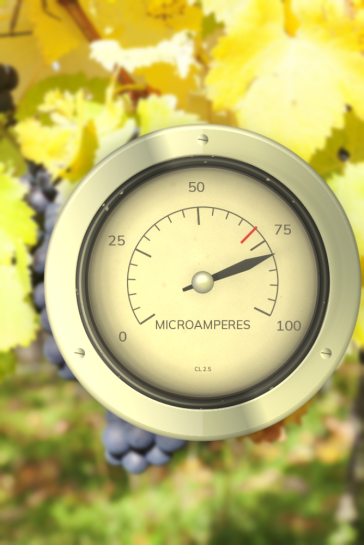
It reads 80
